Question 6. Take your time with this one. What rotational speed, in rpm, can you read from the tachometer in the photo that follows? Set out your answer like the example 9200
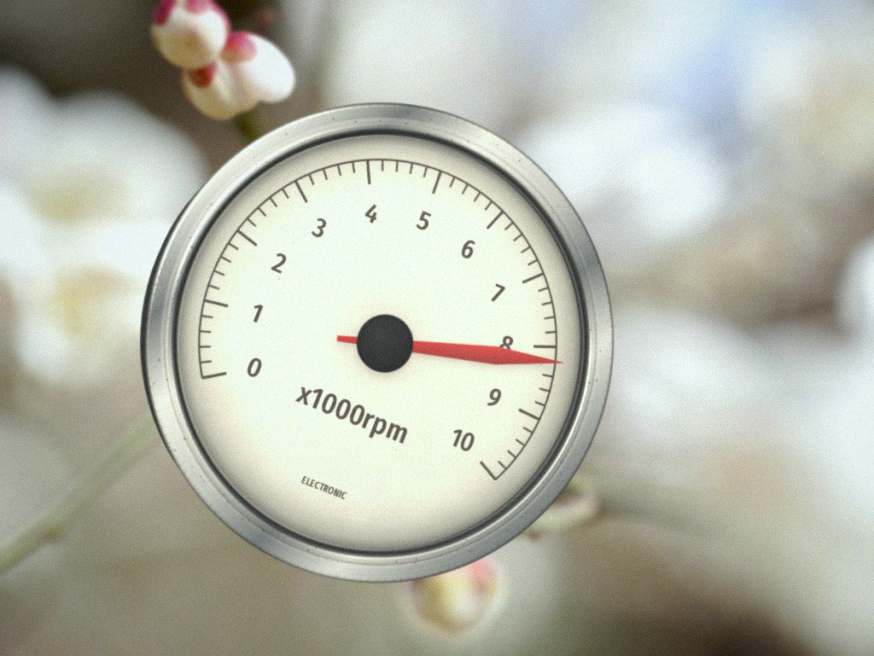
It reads 8200
